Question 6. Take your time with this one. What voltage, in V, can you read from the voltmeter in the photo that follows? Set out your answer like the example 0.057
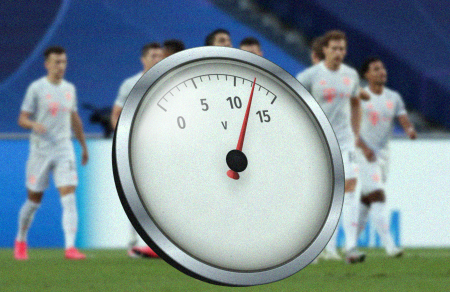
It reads 12
